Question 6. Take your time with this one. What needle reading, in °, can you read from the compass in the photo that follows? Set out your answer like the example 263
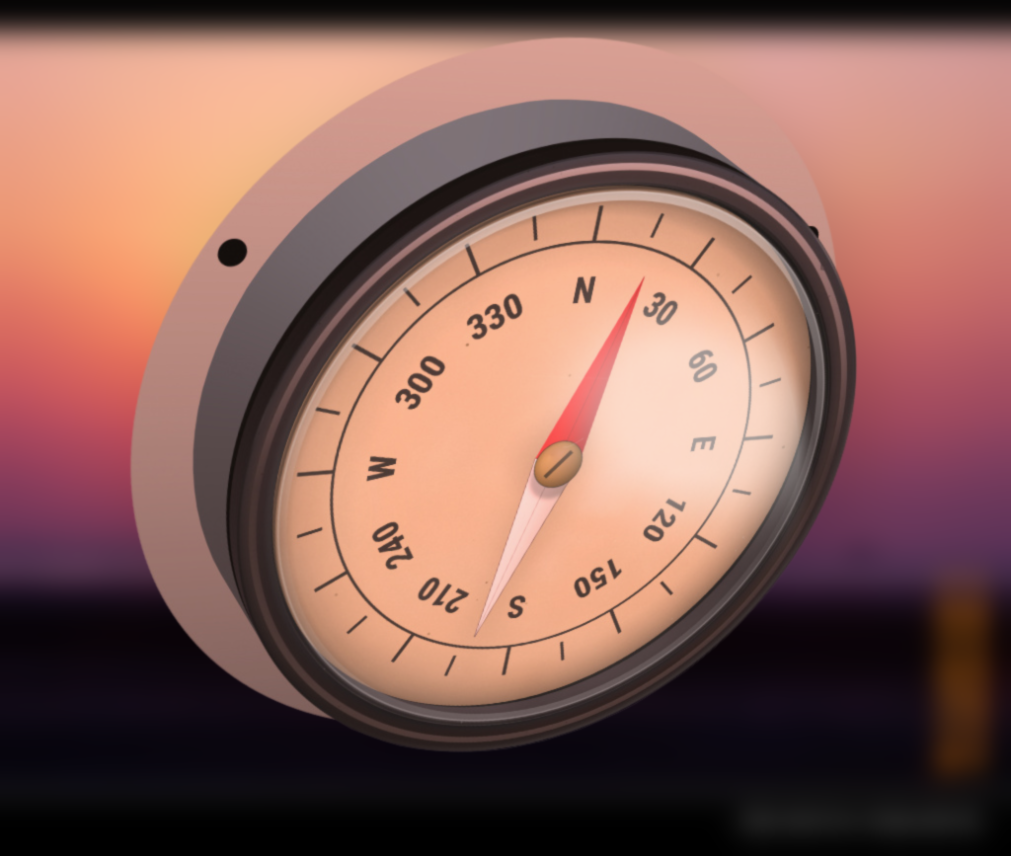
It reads 15
